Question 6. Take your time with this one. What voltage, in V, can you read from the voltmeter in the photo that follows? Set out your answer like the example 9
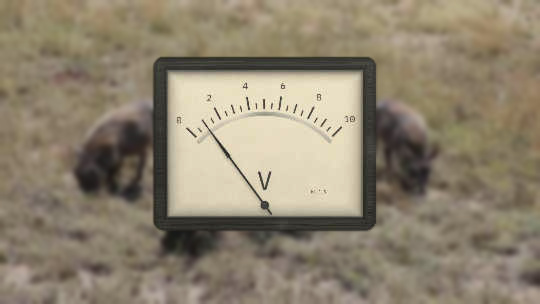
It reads 1
